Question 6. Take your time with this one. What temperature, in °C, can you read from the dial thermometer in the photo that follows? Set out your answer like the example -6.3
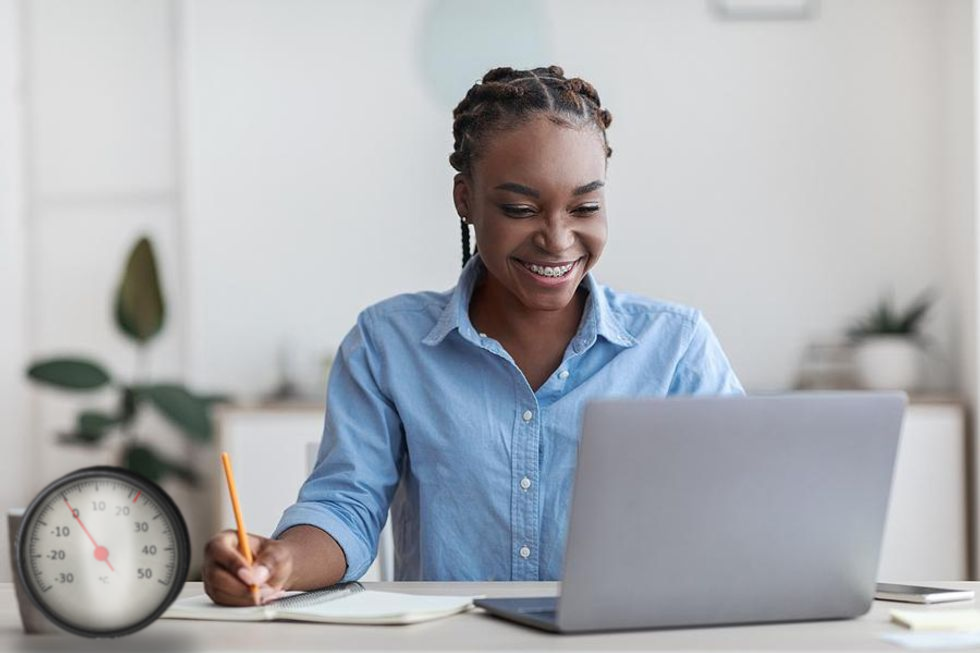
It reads 0
